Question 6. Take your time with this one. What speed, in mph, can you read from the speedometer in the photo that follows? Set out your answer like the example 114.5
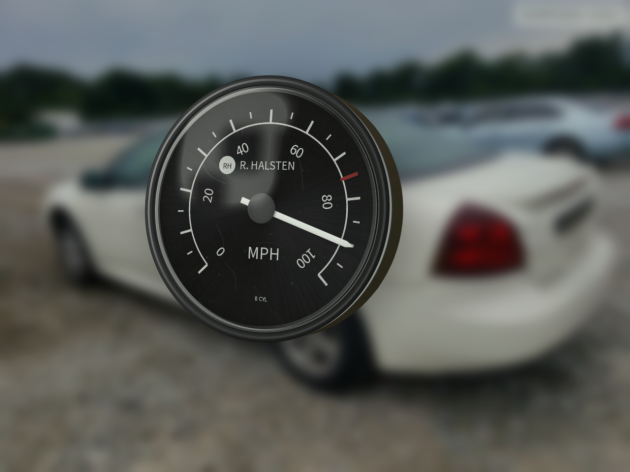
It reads 90
